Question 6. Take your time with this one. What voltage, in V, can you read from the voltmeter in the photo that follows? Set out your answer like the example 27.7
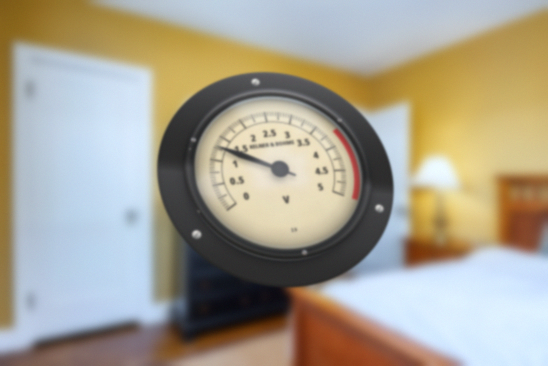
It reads 1.25
